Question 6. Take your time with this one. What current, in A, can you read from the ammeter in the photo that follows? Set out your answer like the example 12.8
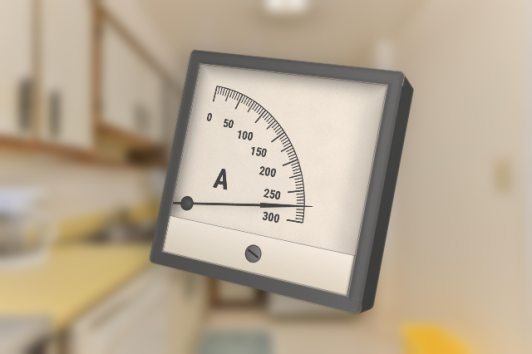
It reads 275
